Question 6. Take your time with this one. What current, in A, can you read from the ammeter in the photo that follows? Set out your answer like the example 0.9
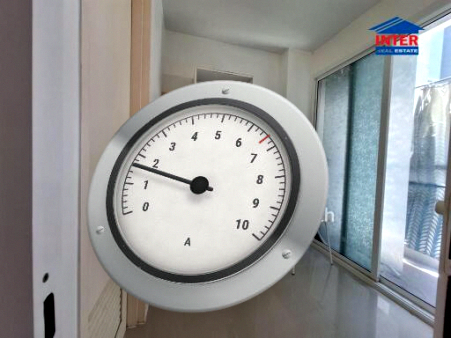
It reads 1.6
